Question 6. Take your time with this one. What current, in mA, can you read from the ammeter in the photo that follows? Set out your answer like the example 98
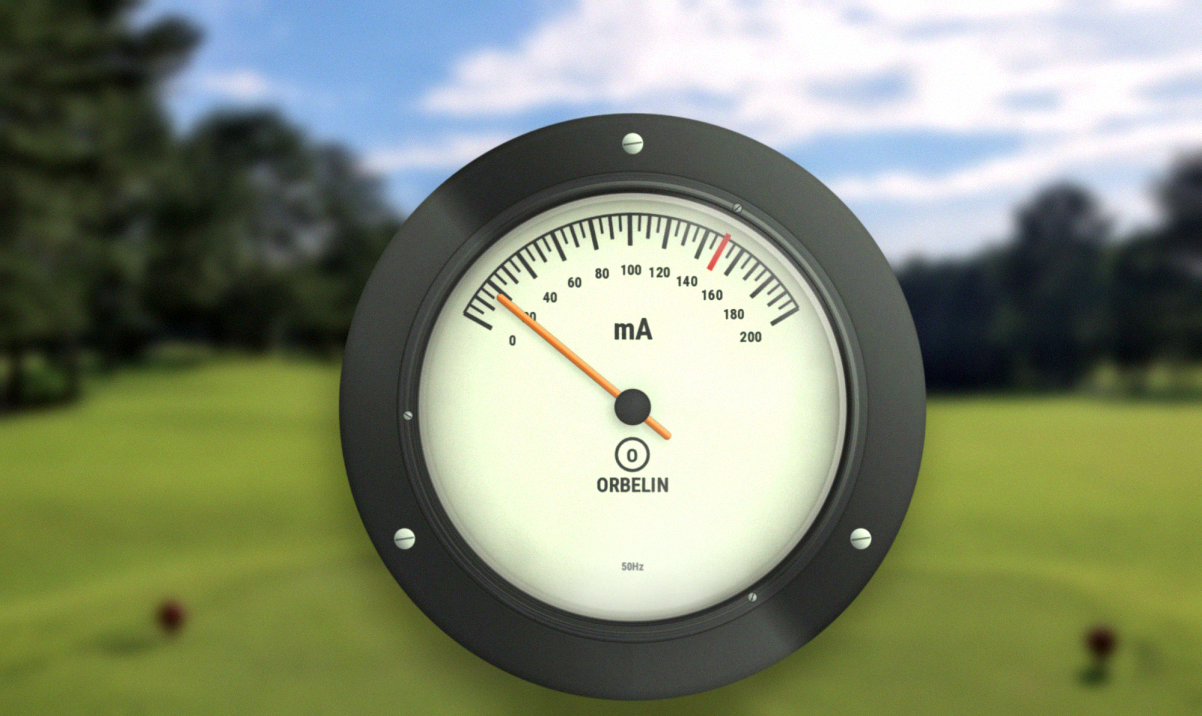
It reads 17.5
